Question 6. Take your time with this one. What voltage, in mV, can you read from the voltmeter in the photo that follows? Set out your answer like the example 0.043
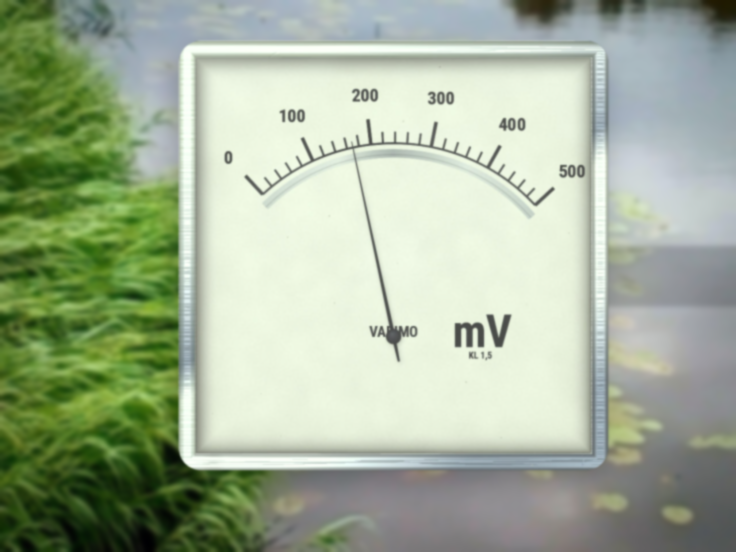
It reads 170
